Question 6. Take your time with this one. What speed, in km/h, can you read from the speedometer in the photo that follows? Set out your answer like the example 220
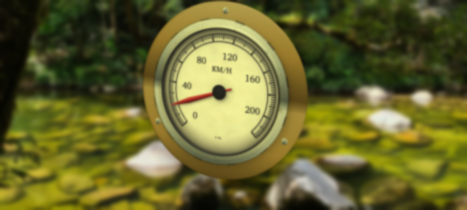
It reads 20
